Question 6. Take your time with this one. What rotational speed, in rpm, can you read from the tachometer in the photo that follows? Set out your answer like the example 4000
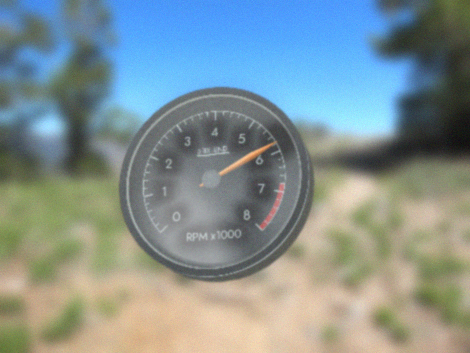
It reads 5800
